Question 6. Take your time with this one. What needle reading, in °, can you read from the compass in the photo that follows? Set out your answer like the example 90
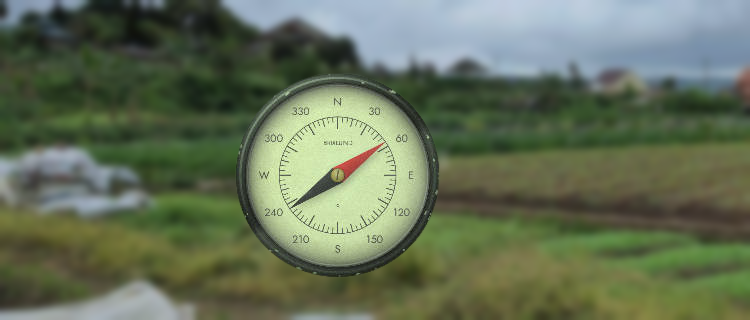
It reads 55
